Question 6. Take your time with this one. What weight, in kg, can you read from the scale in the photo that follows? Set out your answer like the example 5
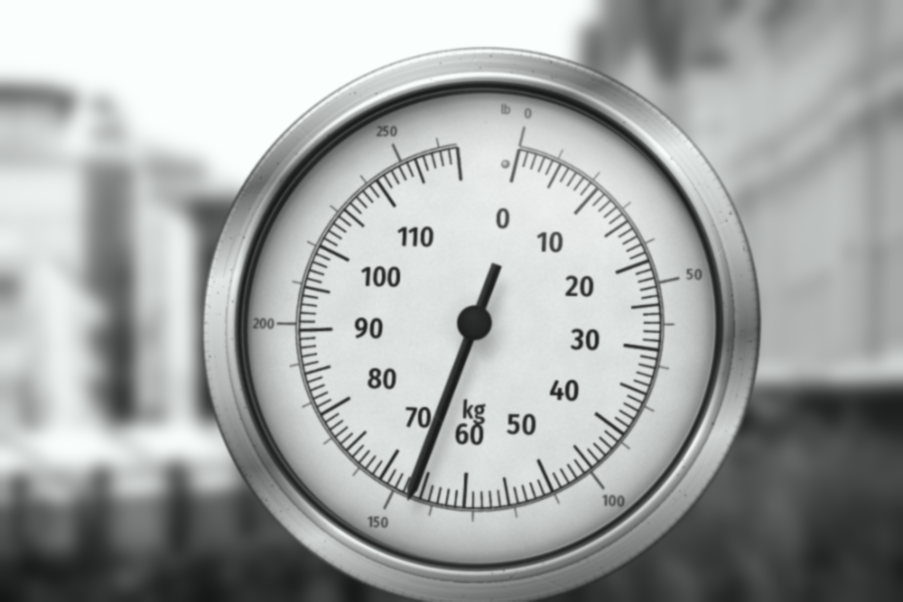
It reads 66
